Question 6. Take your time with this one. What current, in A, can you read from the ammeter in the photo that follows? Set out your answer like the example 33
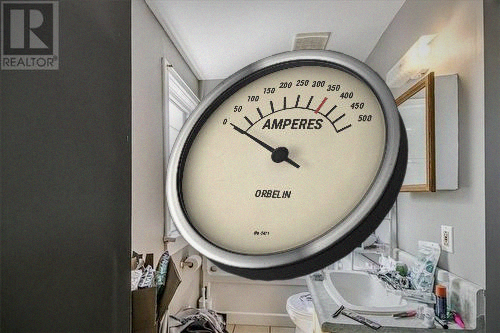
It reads 0
